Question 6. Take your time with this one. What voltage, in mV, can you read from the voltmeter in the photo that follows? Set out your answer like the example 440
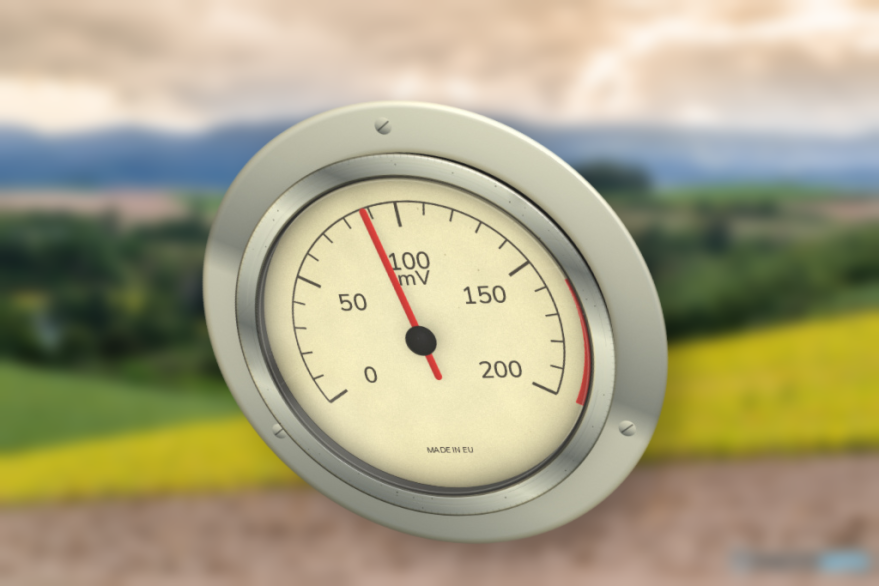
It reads 90
